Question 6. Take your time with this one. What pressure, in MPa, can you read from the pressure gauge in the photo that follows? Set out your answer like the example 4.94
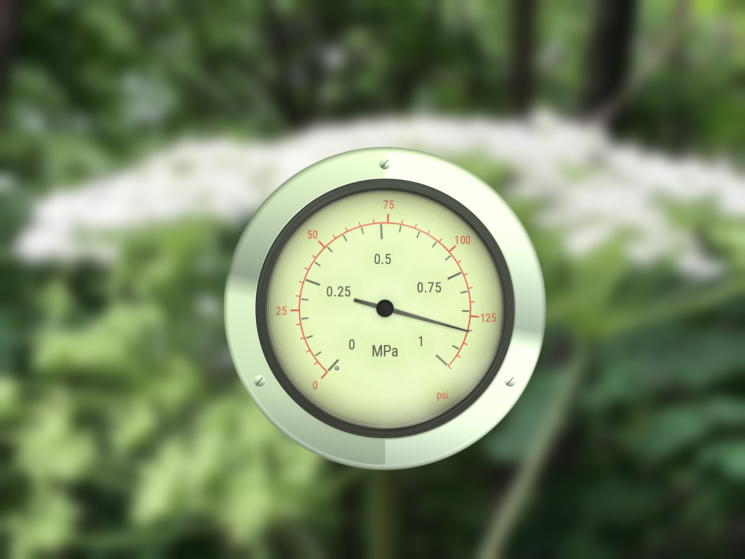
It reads 0.9
